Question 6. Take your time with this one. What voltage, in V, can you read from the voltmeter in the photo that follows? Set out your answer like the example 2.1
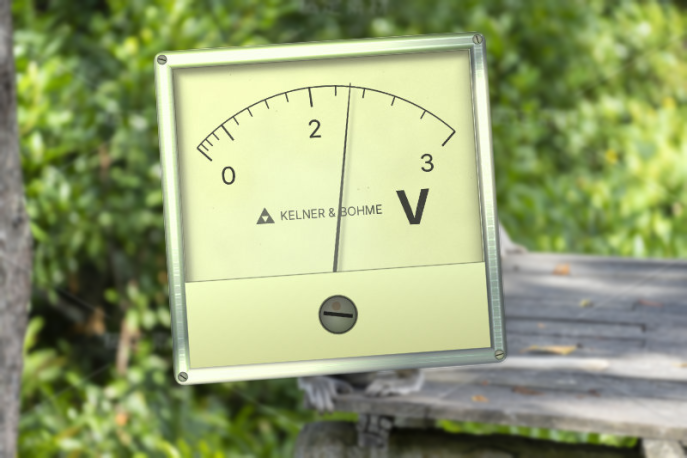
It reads 2.3
